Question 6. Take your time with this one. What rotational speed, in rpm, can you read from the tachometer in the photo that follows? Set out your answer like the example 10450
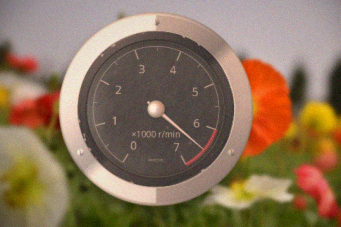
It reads 6500
